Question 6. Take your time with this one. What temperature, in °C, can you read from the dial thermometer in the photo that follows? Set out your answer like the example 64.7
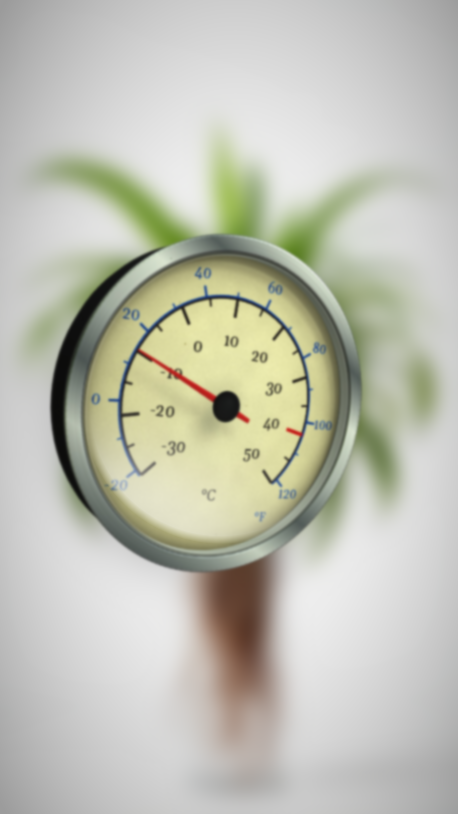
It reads -10
